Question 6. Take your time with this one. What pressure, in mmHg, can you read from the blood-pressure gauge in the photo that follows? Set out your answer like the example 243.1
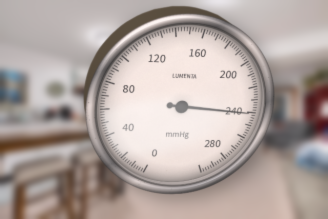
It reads 240
